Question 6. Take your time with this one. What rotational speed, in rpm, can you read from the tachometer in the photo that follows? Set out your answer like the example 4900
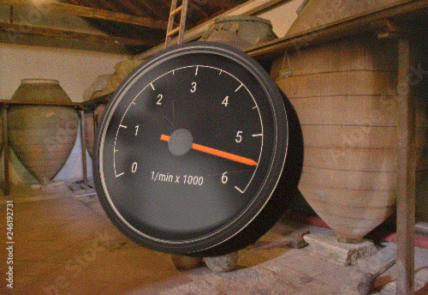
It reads 5500
